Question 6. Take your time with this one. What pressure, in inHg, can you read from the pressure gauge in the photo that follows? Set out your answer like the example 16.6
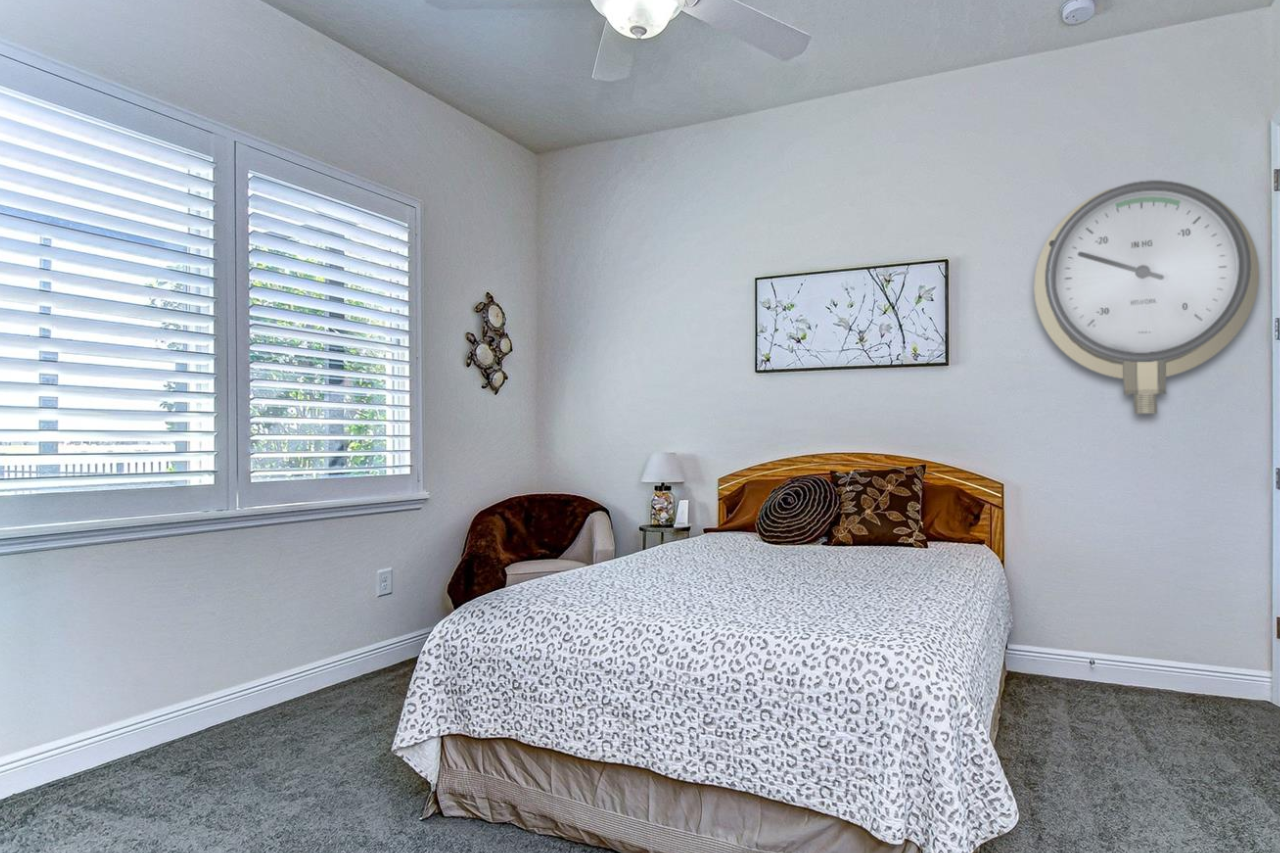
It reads -22.5
